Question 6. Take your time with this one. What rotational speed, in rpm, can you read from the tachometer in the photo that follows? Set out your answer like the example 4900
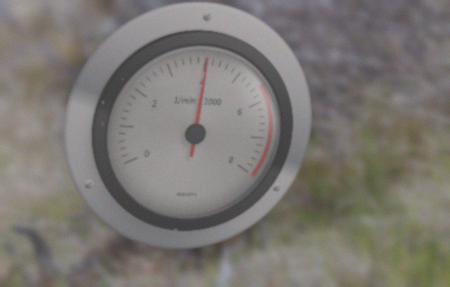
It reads 4000
